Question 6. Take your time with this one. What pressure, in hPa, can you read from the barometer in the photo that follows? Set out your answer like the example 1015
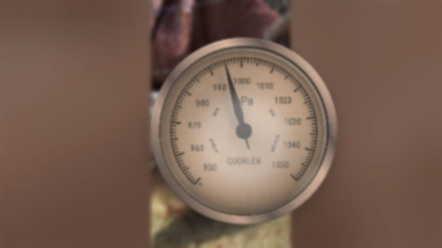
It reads 995
